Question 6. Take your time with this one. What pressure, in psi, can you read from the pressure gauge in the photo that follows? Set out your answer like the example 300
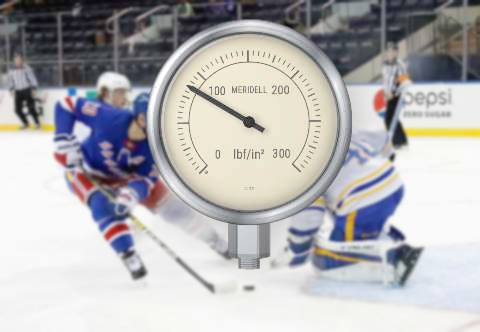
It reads 85
